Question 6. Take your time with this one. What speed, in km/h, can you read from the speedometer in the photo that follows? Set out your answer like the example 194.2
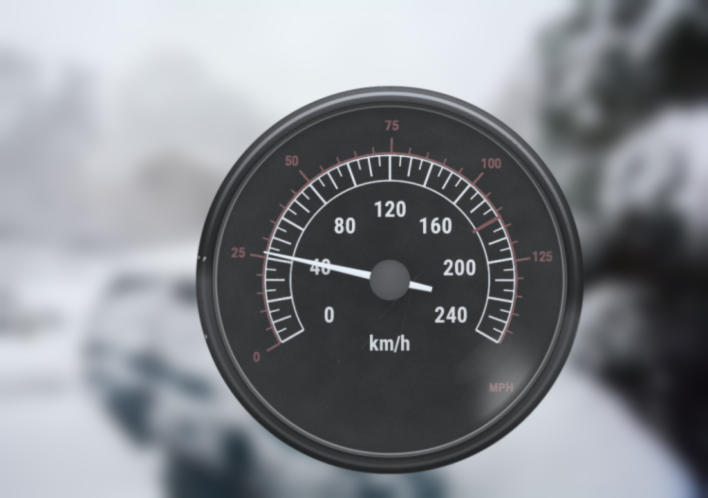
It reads 42.5
